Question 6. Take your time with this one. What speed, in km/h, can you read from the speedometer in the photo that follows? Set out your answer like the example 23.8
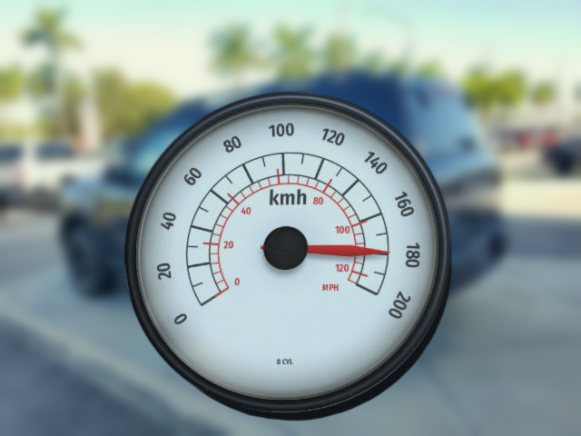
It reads 180
